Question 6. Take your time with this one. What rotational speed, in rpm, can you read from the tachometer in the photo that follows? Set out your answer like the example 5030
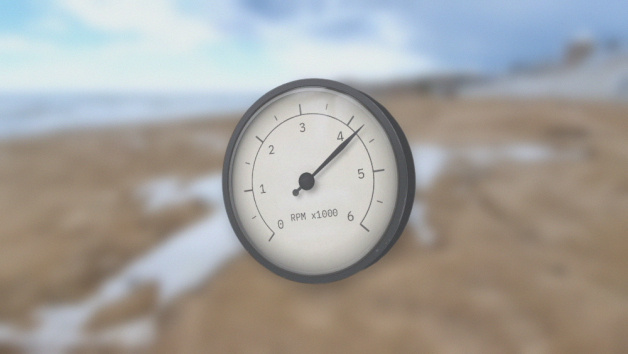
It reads 4250
